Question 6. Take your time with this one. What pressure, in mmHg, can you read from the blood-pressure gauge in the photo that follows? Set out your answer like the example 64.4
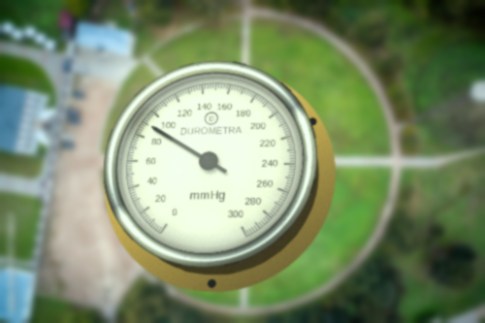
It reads 90
